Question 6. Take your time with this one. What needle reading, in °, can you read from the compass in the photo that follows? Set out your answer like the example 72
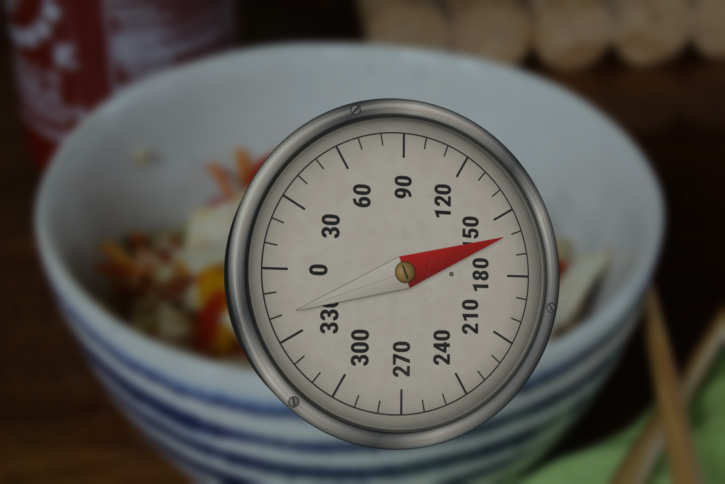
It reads 160
